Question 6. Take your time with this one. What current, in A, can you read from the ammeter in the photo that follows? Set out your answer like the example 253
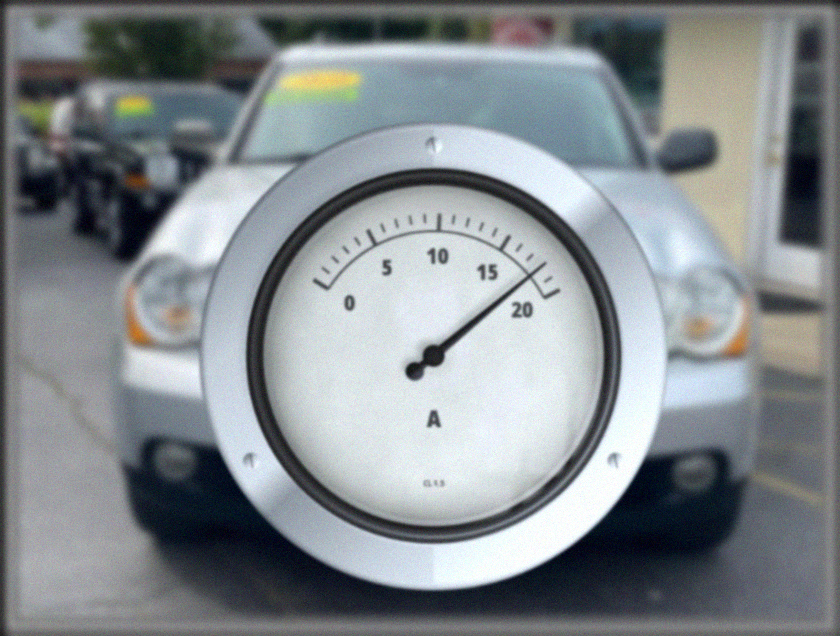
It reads 18
